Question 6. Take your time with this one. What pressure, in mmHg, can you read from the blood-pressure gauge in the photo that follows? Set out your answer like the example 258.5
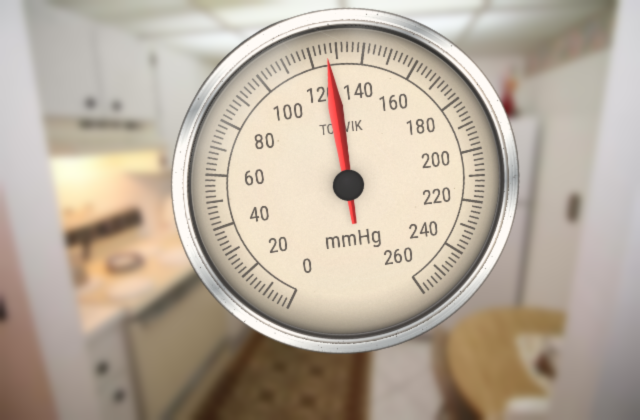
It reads 126
